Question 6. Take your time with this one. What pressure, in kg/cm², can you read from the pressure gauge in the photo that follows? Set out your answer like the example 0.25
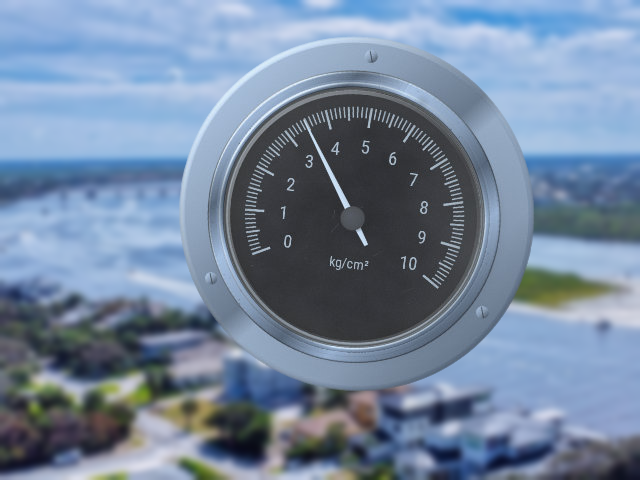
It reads 3.5
